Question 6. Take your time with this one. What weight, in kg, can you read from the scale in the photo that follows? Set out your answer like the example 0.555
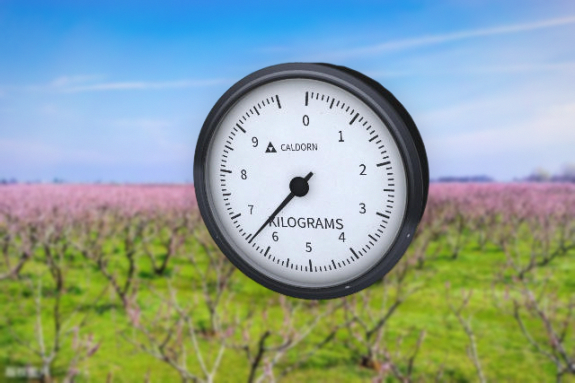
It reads 6.4
